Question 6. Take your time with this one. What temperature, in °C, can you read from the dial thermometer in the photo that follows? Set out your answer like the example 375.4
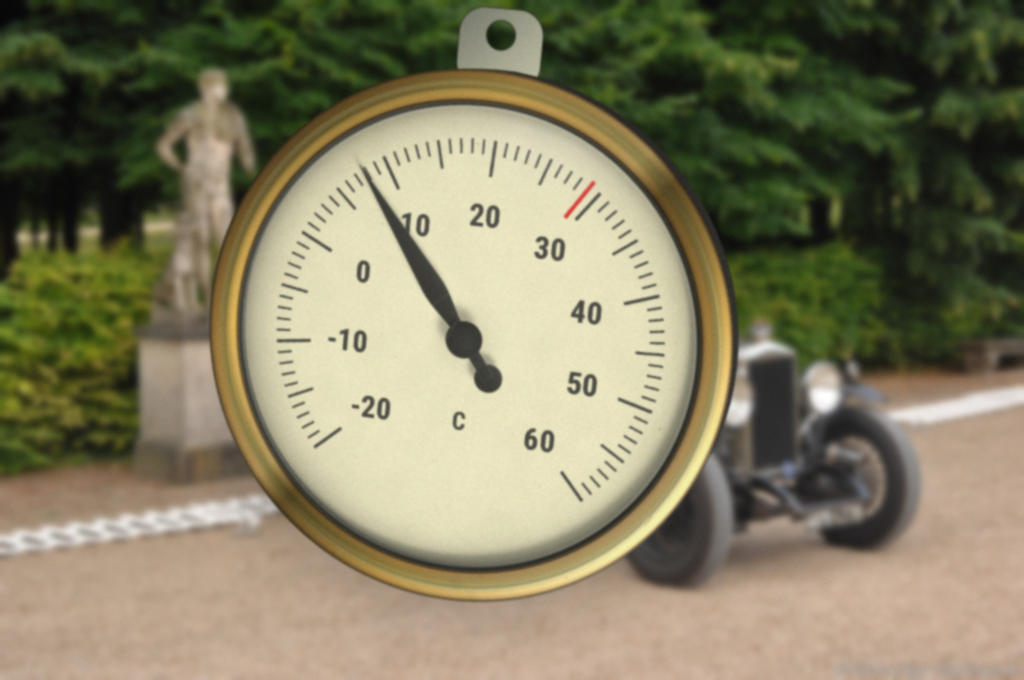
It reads 8
